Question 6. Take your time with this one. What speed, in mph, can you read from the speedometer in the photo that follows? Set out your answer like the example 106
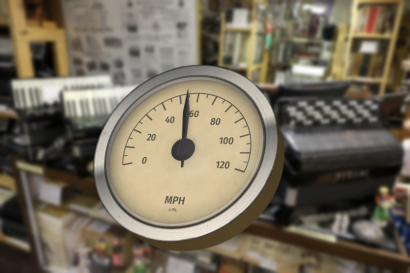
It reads 55
